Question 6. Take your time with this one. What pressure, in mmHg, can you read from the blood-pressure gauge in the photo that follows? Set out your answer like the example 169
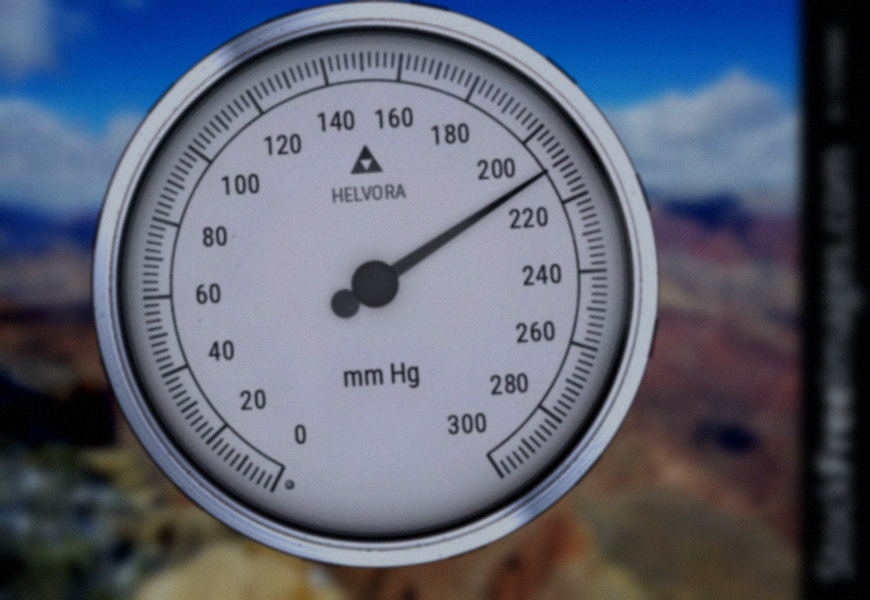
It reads 210
